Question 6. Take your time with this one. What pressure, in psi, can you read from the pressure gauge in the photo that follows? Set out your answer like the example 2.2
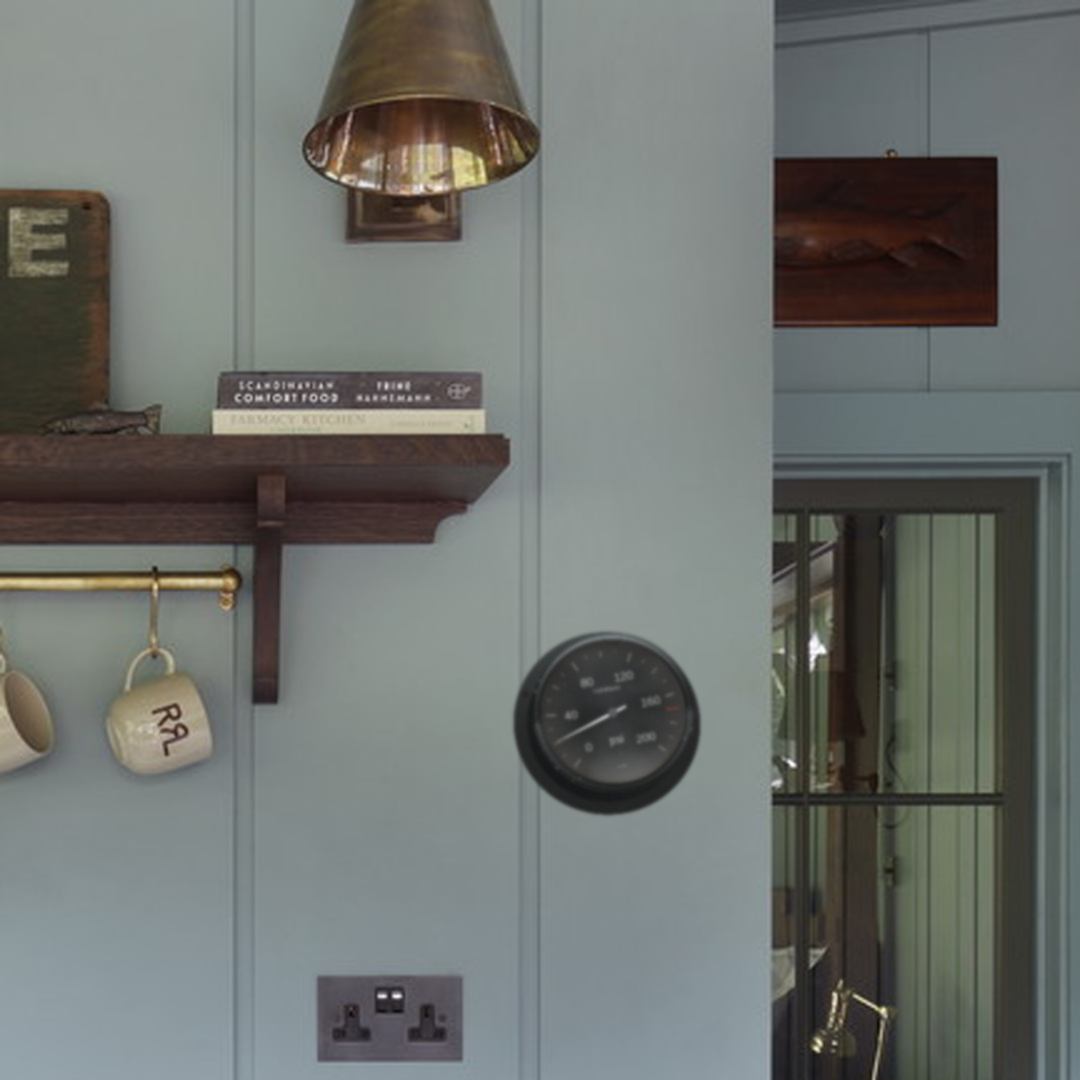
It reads 20
